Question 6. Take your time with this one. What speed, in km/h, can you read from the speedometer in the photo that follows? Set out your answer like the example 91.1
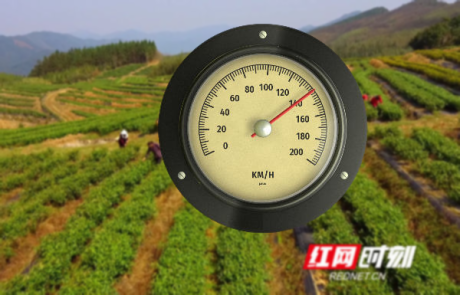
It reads 140
